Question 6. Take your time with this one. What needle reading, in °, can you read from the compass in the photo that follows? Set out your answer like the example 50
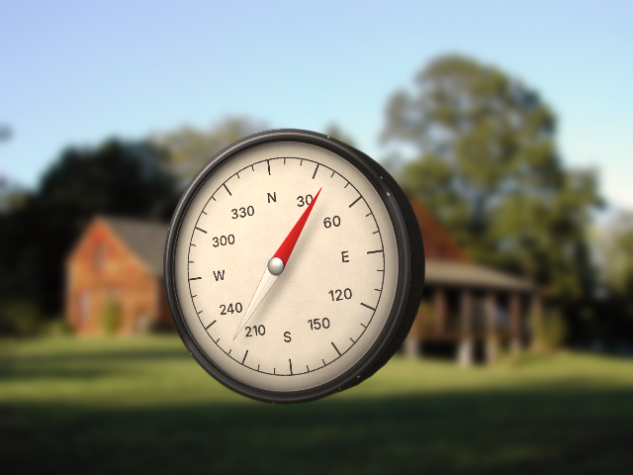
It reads 40
